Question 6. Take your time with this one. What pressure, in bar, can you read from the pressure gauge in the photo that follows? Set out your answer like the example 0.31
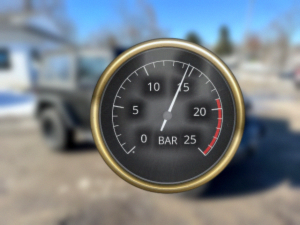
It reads 14.5
